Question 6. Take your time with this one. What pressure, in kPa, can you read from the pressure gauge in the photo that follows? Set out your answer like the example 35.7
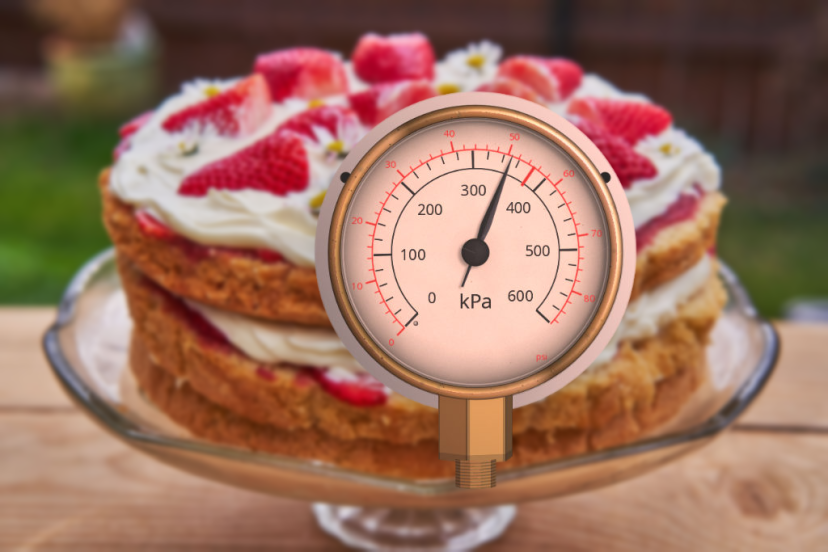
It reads 350
